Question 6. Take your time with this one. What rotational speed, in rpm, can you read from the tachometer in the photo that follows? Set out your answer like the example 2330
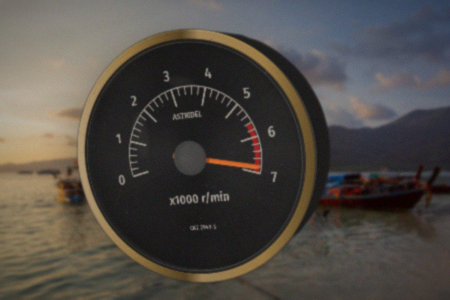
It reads 6800
